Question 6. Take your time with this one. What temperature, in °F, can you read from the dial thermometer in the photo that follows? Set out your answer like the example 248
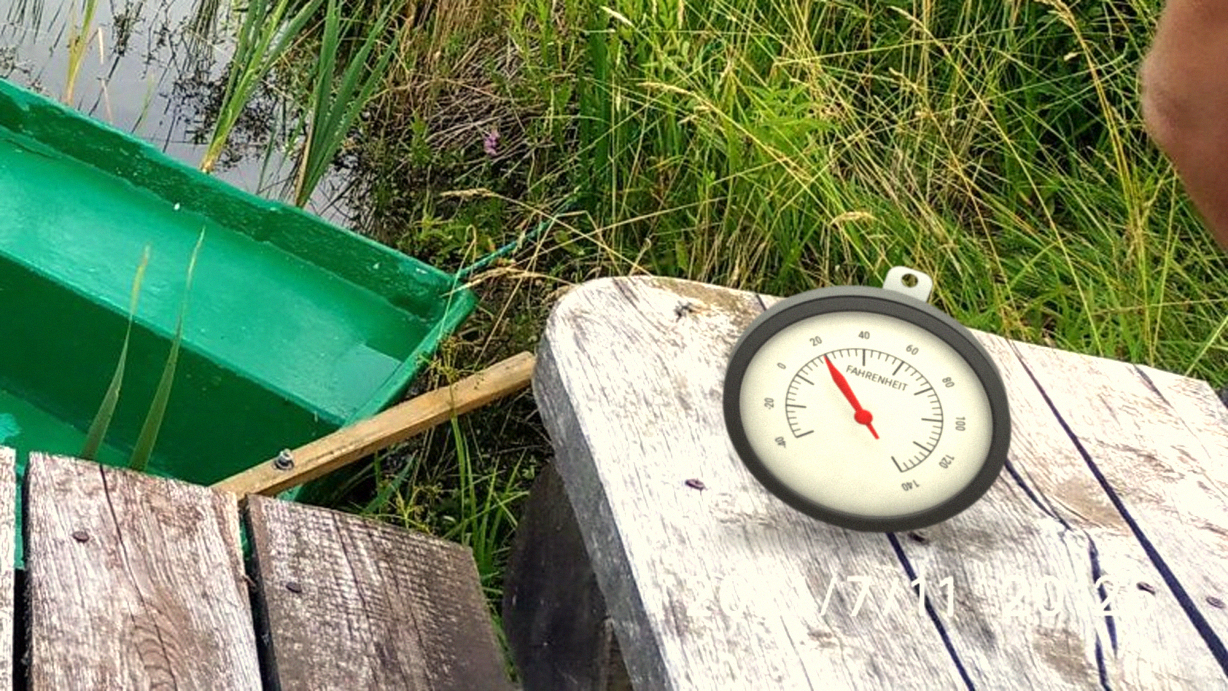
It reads 20
